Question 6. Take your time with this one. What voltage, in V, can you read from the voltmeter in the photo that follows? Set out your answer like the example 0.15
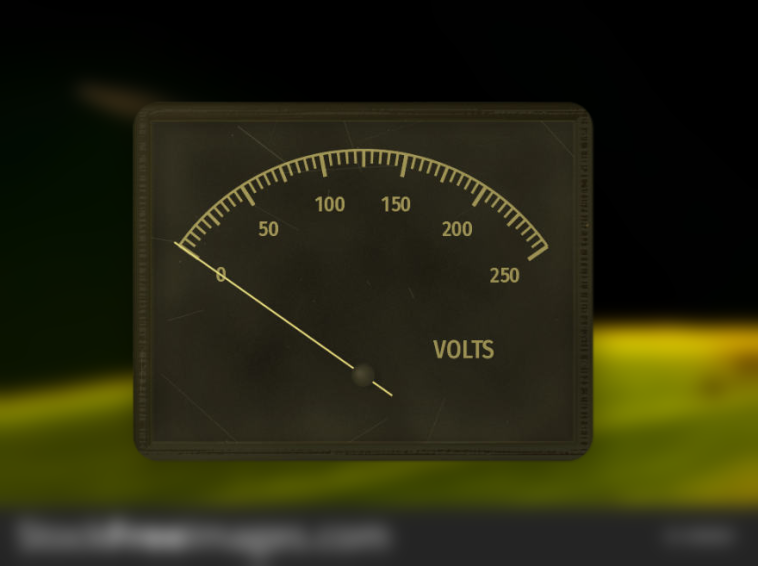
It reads 0
